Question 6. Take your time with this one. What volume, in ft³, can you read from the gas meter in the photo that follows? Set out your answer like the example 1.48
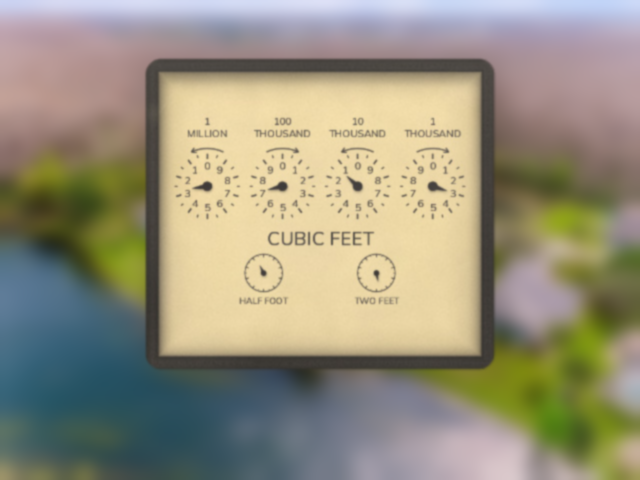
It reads 271300
